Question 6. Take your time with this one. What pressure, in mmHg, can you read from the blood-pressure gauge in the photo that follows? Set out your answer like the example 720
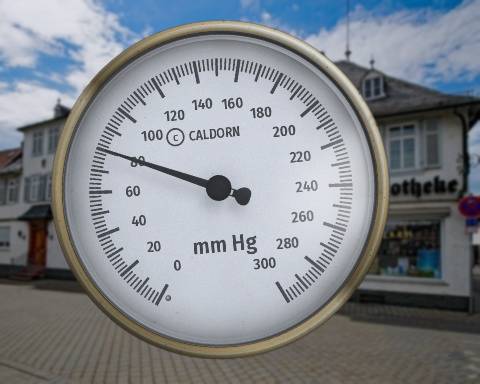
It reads 80
